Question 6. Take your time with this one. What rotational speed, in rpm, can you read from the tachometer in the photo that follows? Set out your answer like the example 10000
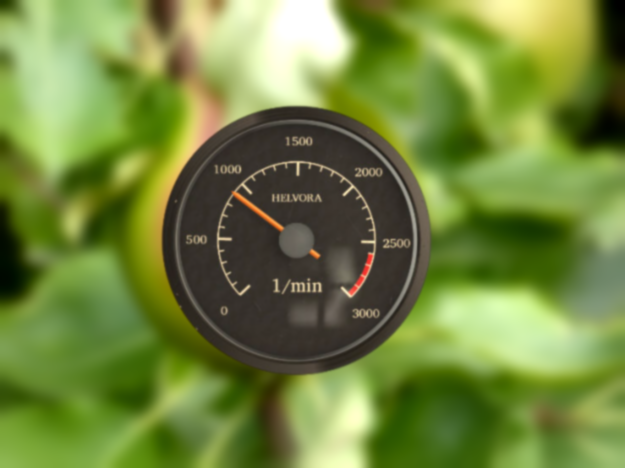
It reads 900
